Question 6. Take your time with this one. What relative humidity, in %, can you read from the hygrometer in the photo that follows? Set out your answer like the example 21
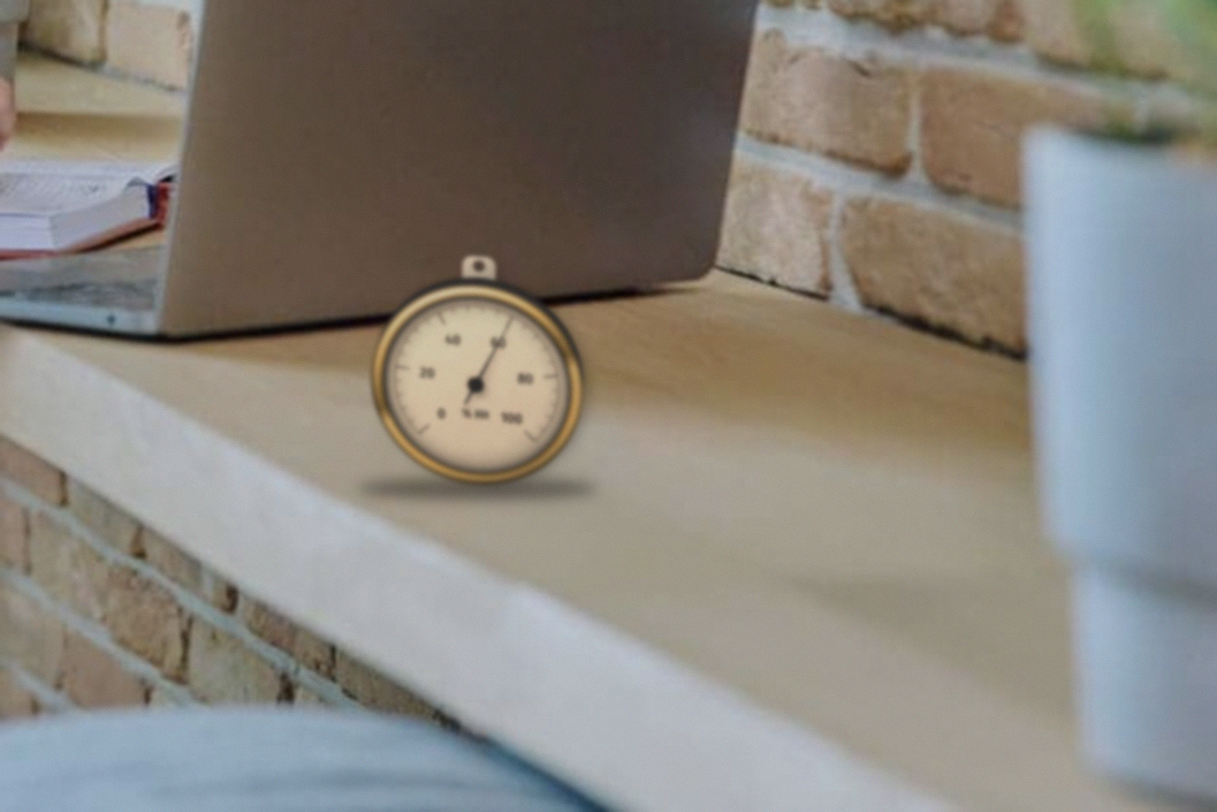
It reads 60
